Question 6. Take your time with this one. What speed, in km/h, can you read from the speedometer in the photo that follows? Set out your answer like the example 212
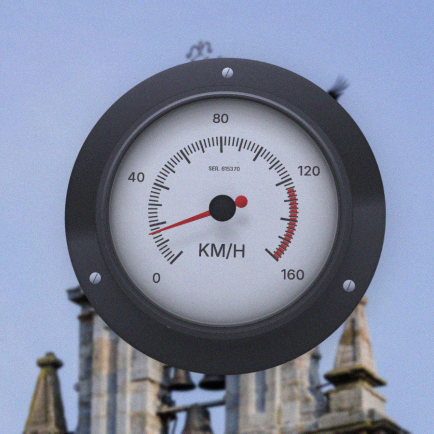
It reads 16
